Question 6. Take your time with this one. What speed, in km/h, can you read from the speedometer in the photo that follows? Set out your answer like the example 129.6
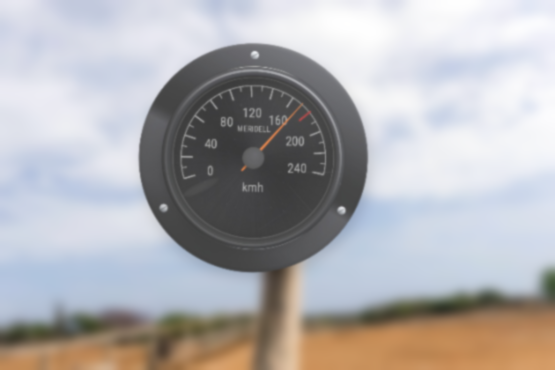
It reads 170
